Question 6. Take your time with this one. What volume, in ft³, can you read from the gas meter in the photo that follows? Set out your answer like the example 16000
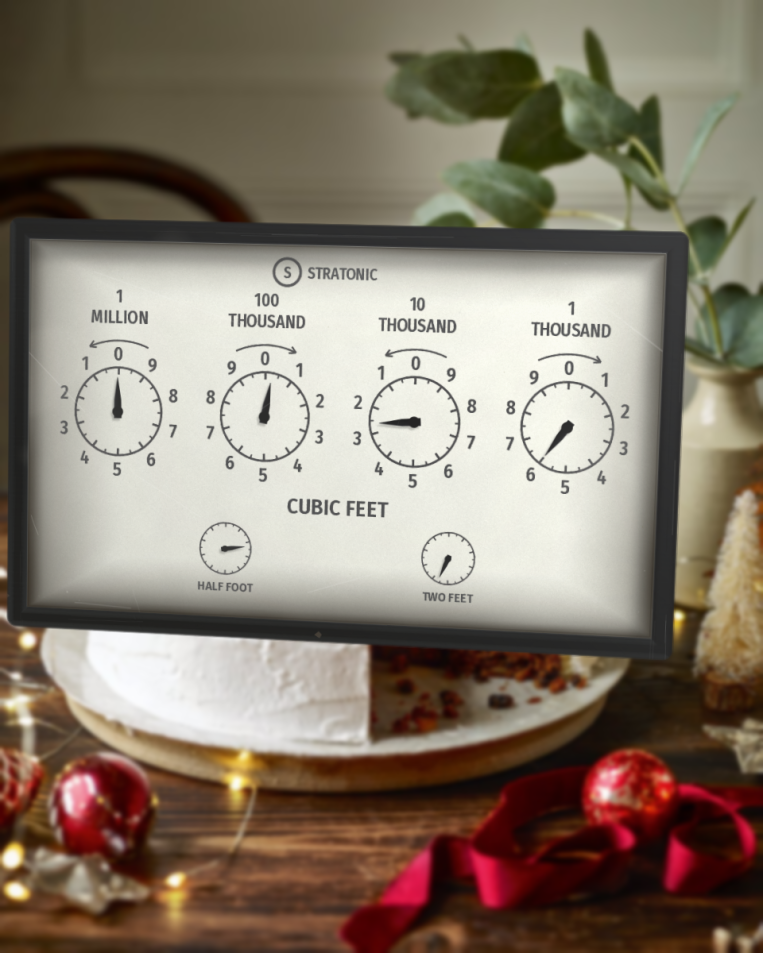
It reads 2600
